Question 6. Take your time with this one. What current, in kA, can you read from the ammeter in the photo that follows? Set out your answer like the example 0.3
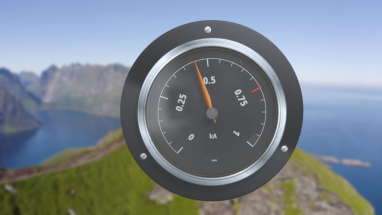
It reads 0.45
